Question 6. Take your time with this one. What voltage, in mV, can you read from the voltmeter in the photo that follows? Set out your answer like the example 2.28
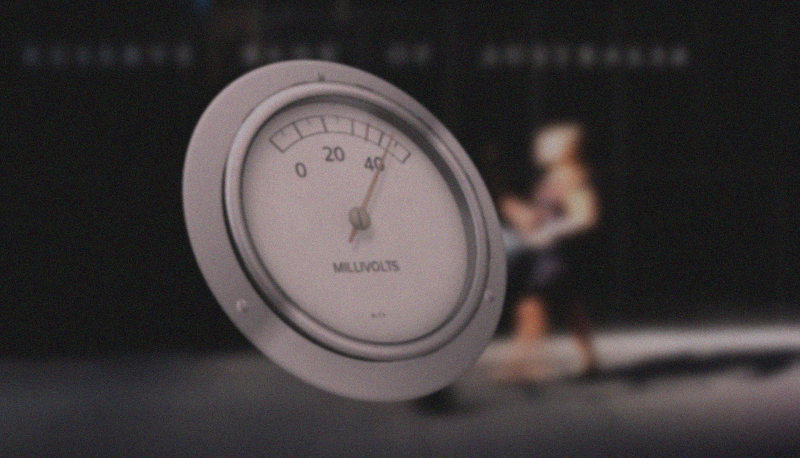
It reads 42.5
